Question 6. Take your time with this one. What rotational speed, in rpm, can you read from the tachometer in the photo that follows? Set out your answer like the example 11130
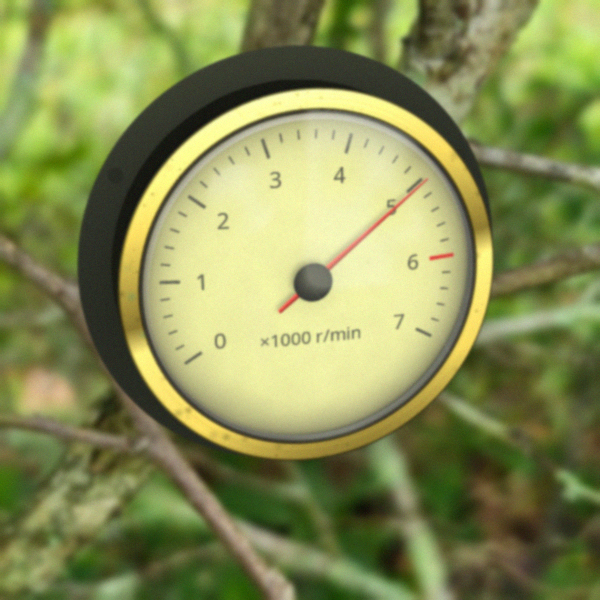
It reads 5000
